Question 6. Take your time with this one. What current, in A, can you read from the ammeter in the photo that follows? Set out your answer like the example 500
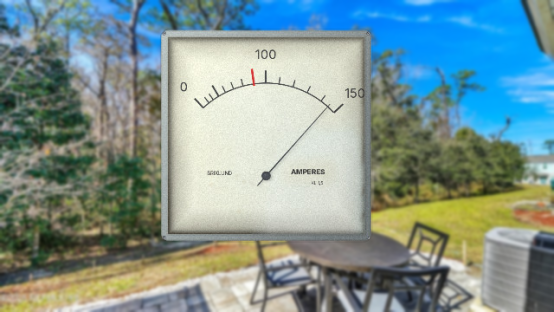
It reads 145
